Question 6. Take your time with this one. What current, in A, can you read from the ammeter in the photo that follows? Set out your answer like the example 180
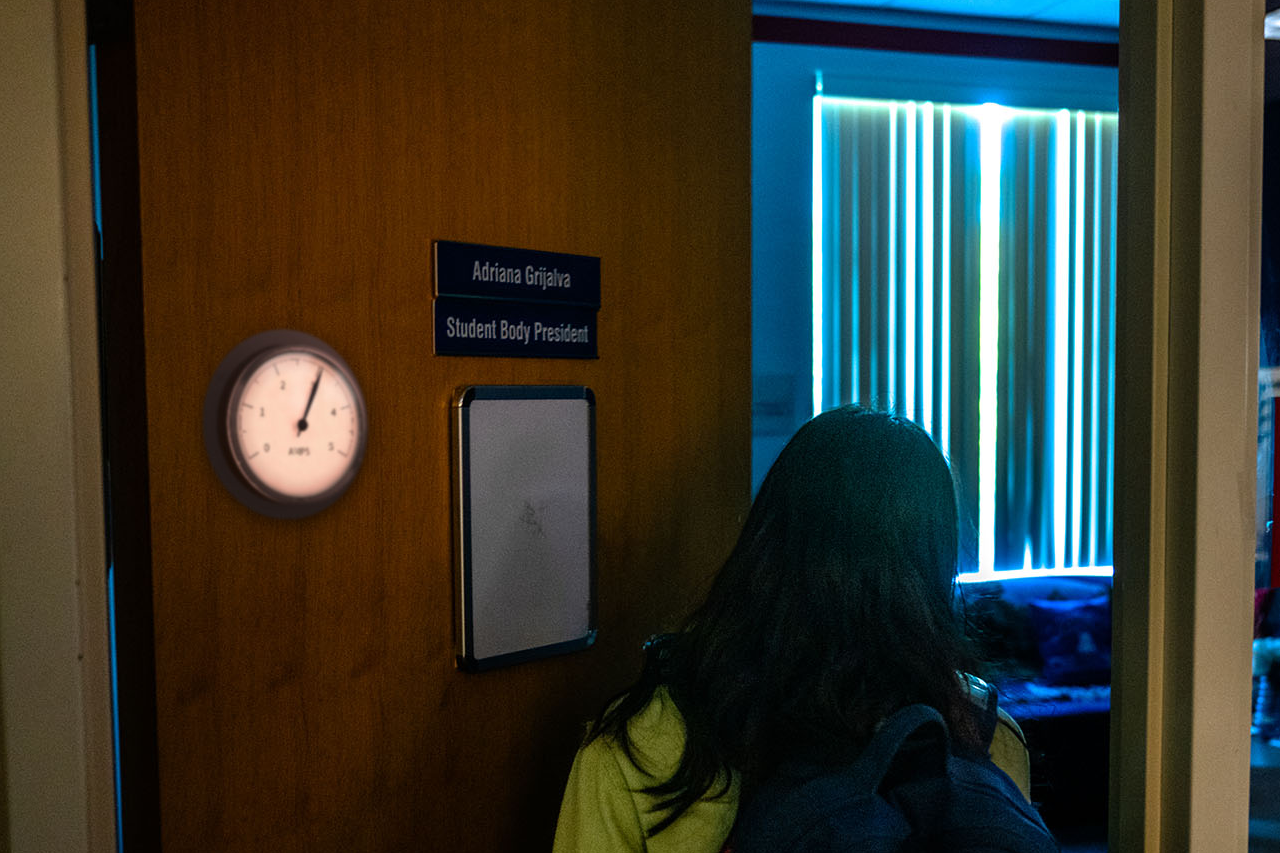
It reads 3
